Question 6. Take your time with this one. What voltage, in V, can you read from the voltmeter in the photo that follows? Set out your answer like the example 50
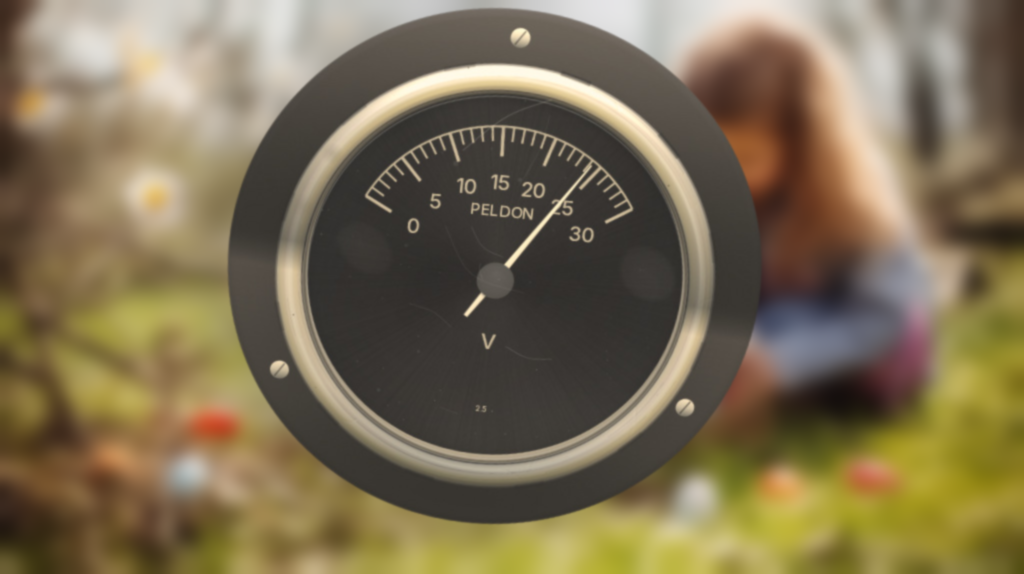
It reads 24
